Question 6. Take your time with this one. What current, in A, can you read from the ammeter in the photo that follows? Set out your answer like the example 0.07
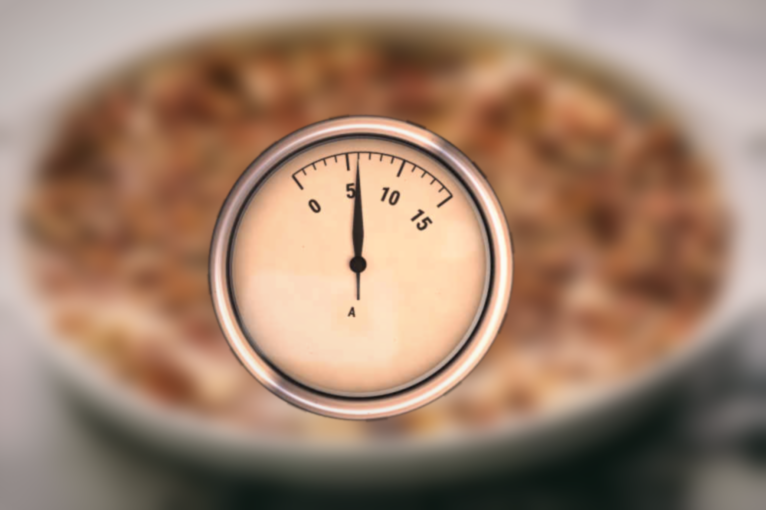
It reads 6
